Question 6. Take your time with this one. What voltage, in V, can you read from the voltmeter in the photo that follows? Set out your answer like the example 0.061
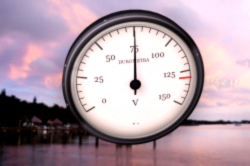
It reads 75
